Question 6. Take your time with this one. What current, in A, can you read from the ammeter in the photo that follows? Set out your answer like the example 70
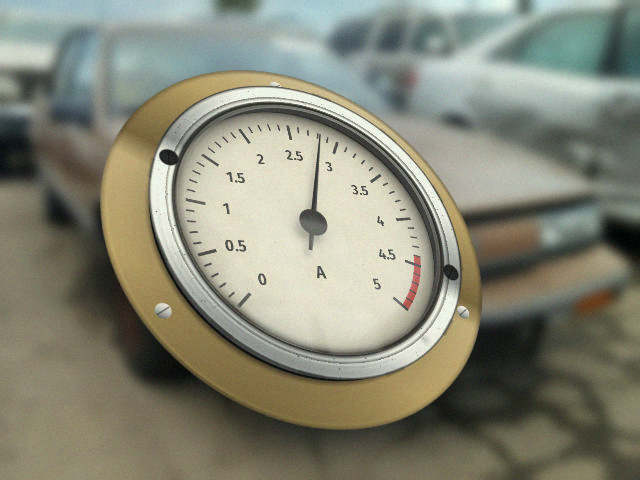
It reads 2.8
